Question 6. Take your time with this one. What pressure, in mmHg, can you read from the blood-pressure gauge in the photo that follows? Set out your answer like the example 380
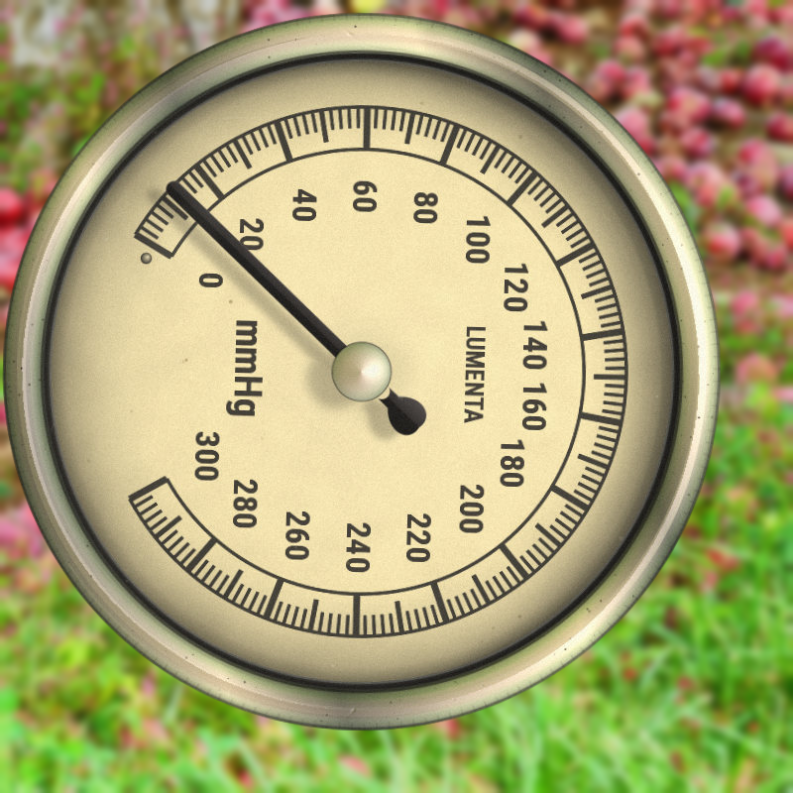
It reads 13
